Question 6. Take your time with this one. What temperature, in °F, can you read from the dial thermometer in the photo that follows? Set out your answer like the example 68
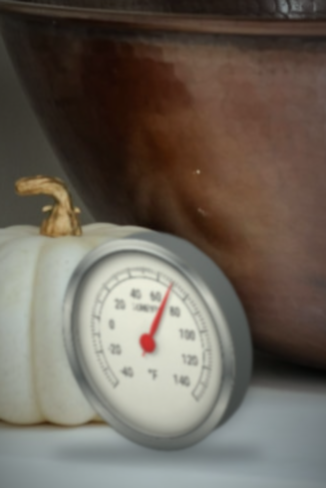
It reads 70
